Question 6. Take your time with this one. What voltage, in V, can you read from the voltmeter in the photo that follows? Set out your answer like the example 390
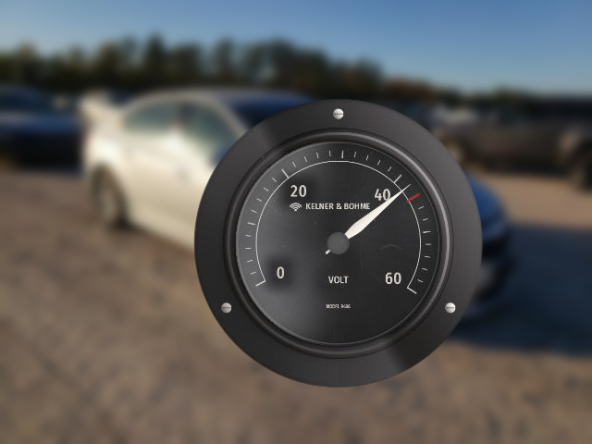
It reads 42
